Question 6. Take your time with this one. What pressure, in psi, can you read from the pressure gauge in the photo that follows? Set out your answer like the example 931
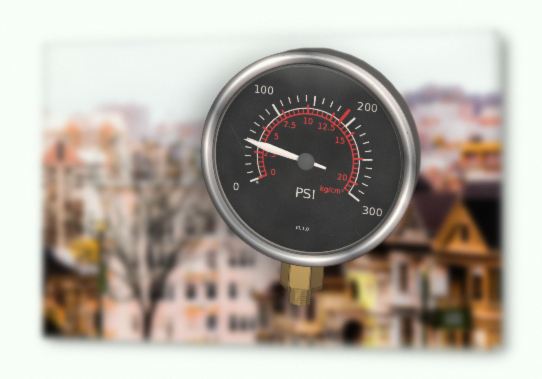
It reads 50
